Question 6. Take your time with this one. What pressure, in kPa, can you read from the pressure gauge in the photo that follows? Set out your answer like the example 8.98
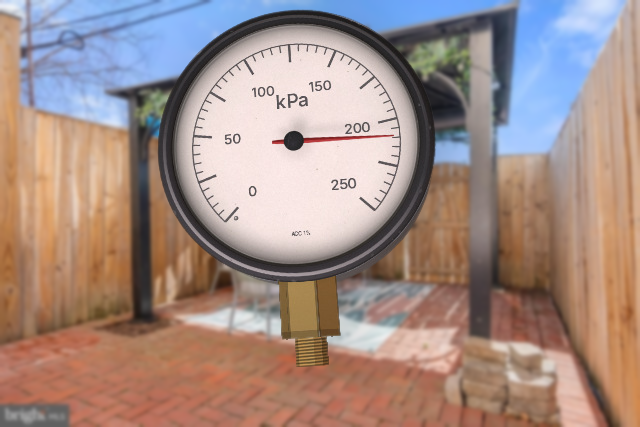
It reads 210
